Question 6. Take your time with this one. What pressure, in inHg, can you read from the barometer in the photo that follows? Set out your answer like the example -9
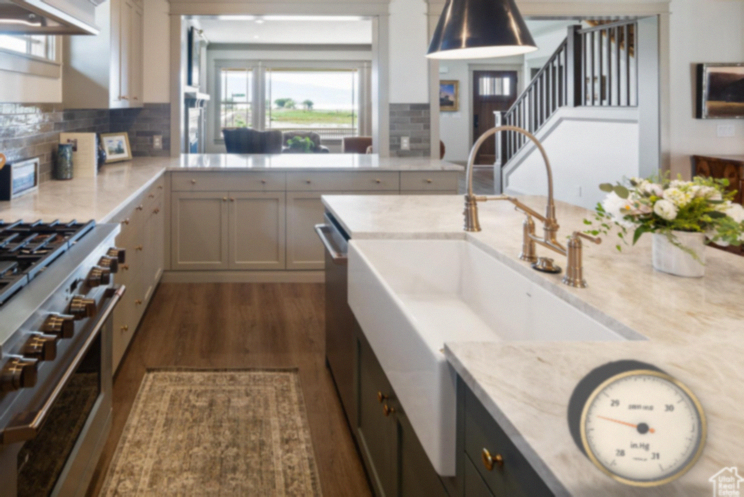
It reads 28.7
